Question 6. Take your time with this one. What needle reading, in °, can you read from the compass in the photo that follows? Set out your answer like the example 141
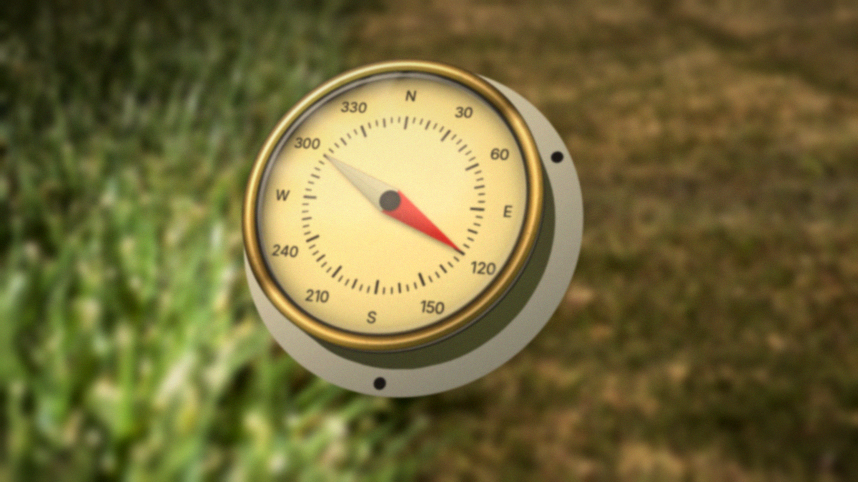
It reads 120
